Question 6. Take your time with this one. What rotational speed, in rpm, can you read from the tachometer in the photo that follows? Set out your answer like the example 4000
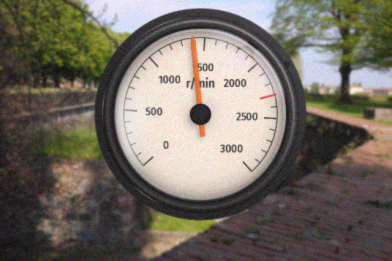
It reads 1400
